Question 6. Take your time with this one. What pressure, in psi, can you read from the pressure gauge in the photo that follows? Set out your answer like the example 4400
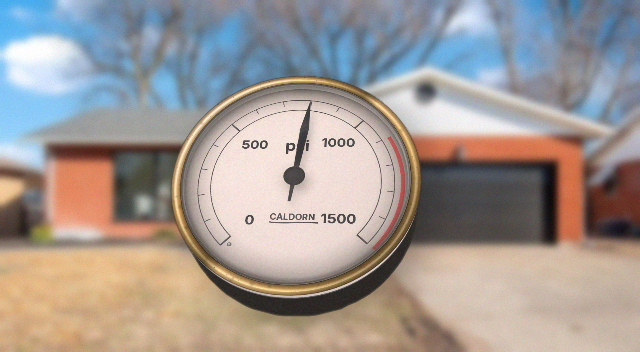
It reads 800
